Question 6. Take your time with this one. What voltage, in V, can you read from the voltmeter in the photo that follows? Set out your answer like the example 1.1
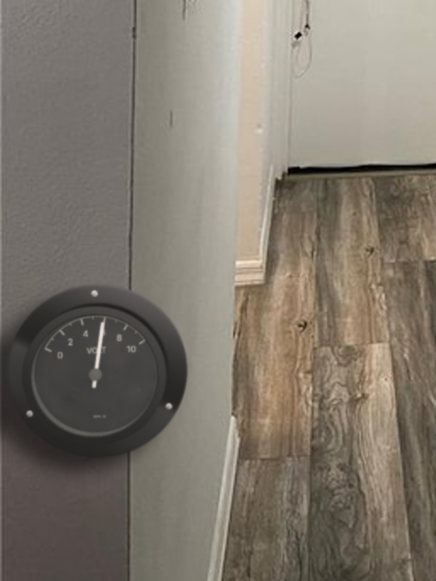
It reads 6
